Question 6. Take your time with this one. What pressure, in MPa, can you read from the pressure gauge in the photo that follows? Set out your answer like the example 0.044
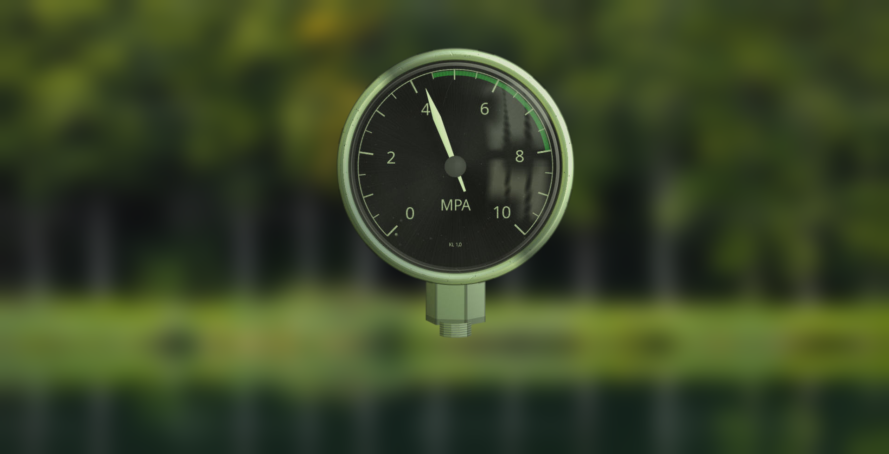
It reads 4.25
